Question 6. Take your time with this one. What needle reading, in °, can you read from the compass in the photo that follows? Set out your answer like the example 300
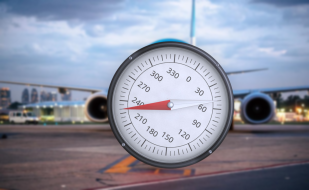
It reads 230
